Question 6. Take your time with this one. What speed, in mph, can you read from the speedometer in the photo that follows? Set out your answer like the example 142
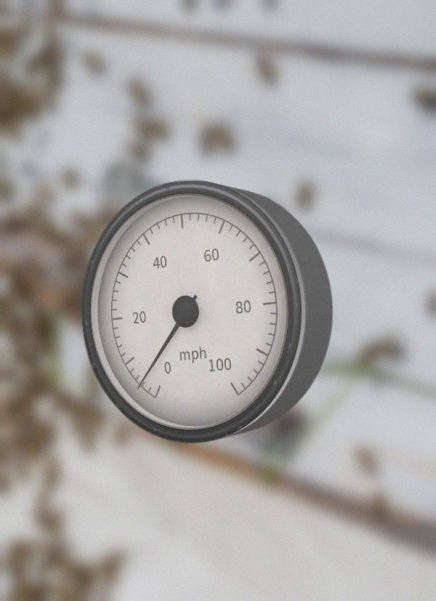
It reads 4
